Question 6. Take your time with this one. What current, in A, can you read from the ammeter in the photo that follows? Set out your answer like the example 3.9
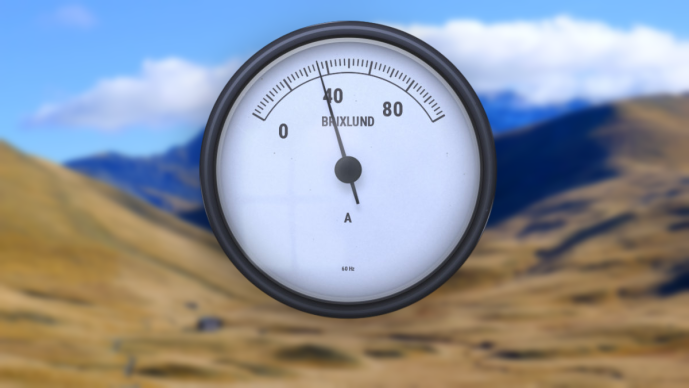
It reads 36
